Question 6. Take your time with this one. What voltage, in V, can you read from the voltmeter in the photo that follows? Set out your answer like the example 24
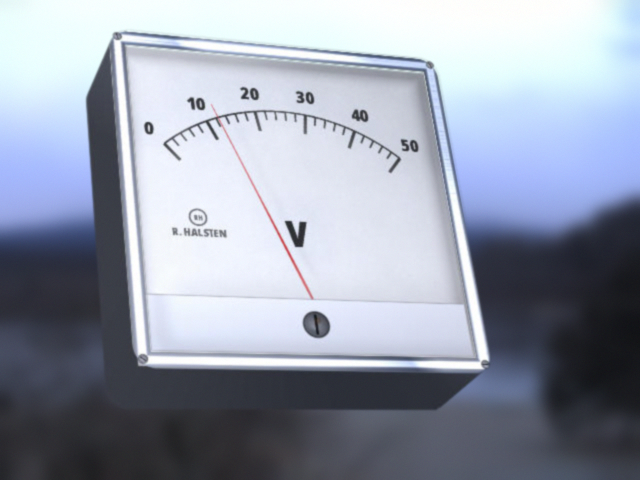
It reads 12
